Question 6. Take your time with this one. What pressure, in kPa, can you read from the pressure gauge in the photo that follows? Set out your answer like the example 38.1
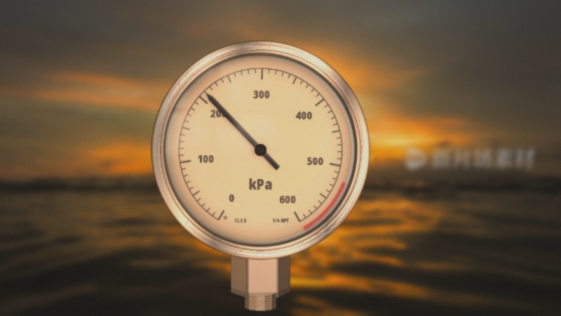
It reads 210
